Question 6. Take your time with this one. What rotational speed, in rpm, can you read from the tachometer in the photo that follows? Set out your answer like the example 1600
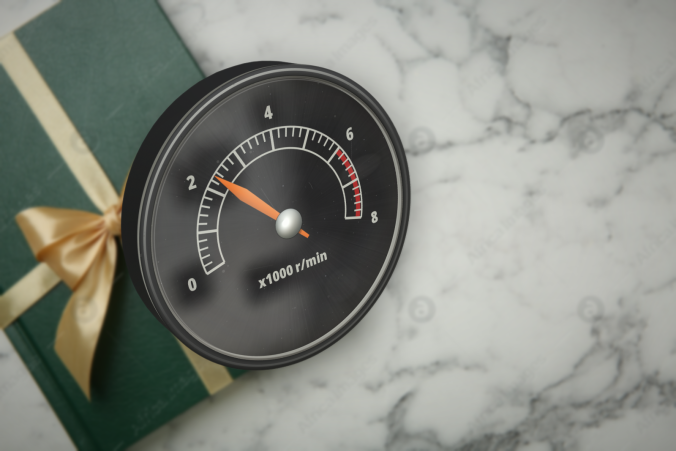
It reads 2300
